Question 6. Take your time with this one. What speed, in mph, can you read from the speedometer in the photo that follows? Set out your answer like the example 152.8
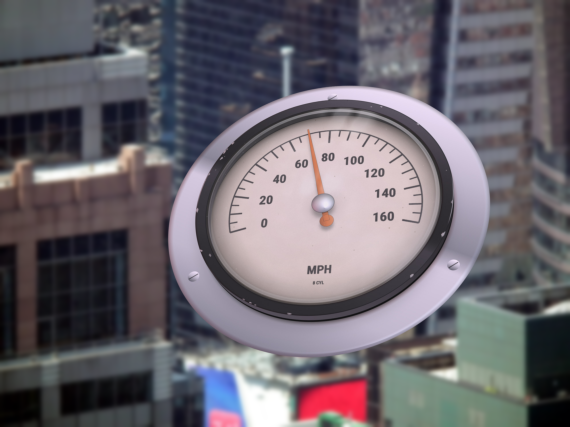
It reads 70
